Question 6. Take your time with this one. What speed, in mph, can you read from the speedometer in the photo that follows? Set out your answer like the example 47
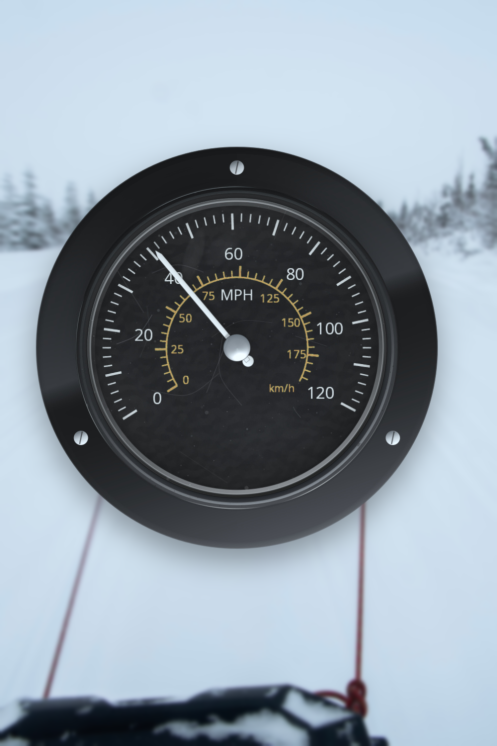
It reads 41
